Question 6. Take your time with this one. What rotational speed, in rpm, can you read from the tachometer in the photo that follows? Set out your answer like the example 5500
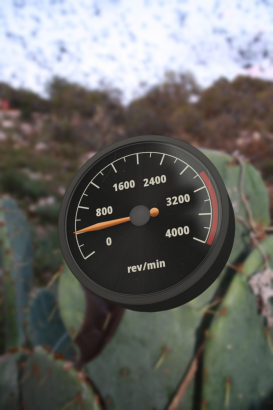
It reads 400
